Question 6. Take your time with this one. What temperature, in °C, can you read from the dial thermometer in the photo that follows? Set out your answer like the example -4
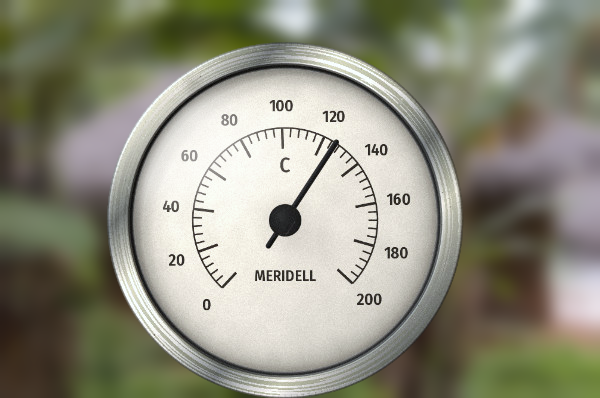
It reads 126
